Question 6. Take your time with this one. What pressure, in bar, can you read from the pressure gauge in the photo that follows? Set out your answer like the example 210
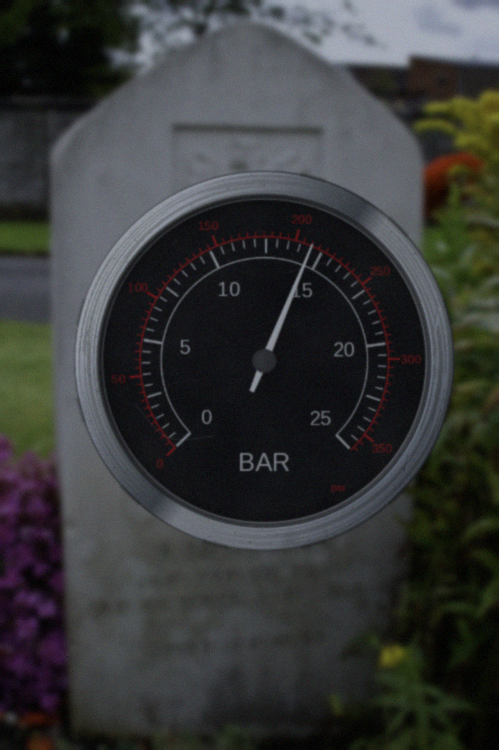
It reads 14.5
